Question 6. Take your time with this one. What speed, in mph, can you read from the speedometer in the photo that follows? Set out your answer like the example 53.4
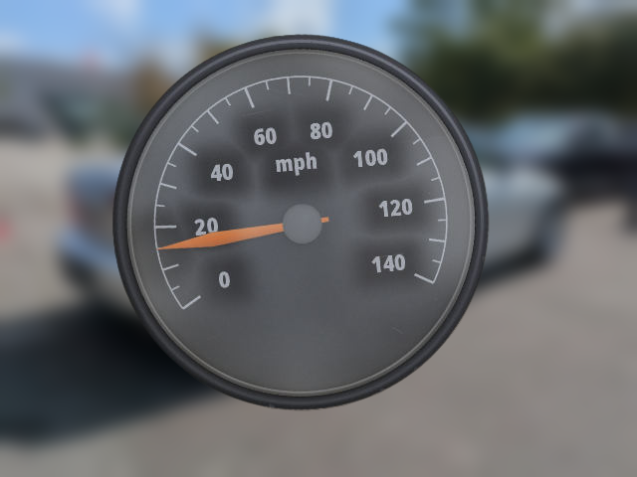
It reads 15
